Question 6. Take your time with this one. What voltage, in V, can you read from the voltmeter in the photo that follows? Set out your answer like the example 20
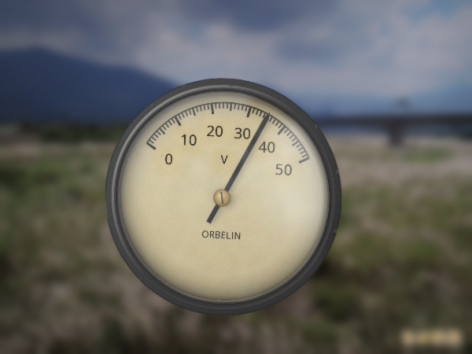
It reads 35
